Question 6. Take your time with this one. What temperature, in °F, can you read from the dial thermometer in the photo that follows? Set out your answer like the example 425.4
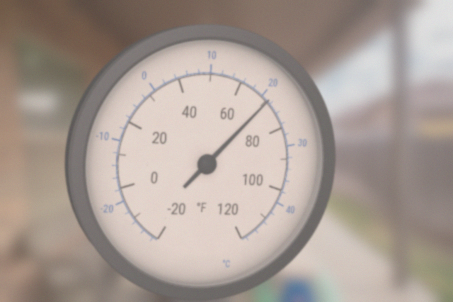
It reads 70
